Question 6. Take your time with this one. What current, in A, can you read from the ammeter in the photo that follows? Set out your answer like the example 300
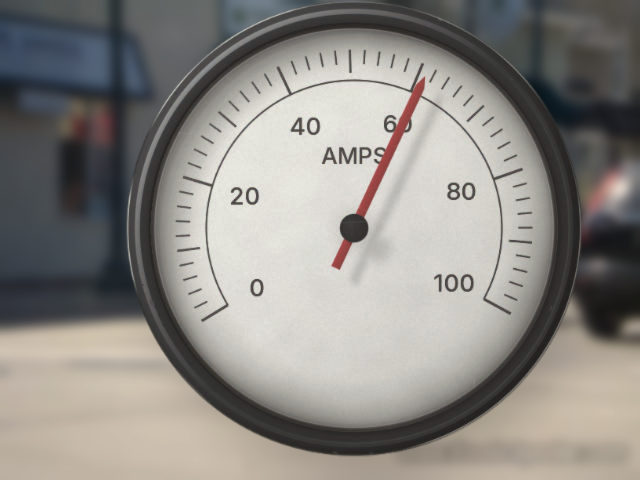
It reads 61
